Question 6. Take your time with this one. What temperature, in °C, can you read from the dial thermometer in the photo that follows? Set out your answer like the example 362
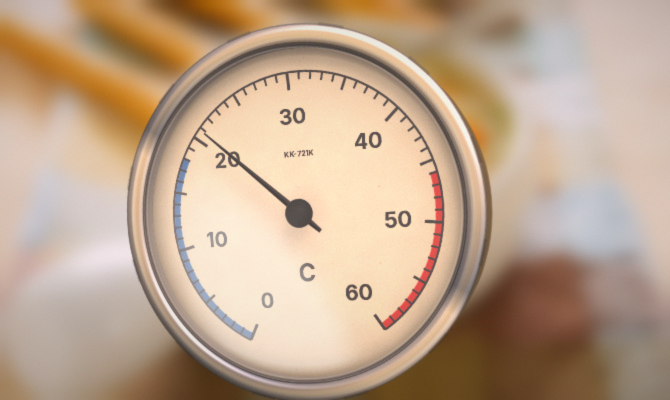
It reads 21
